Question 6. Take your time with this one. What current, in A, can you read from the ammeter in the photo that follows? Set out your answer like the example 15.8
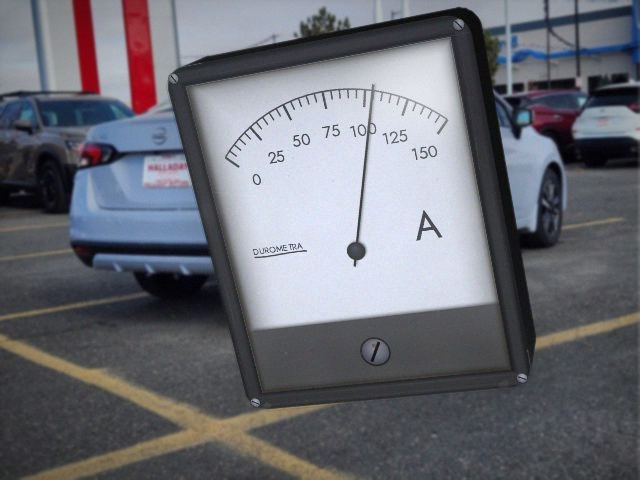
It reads 105
